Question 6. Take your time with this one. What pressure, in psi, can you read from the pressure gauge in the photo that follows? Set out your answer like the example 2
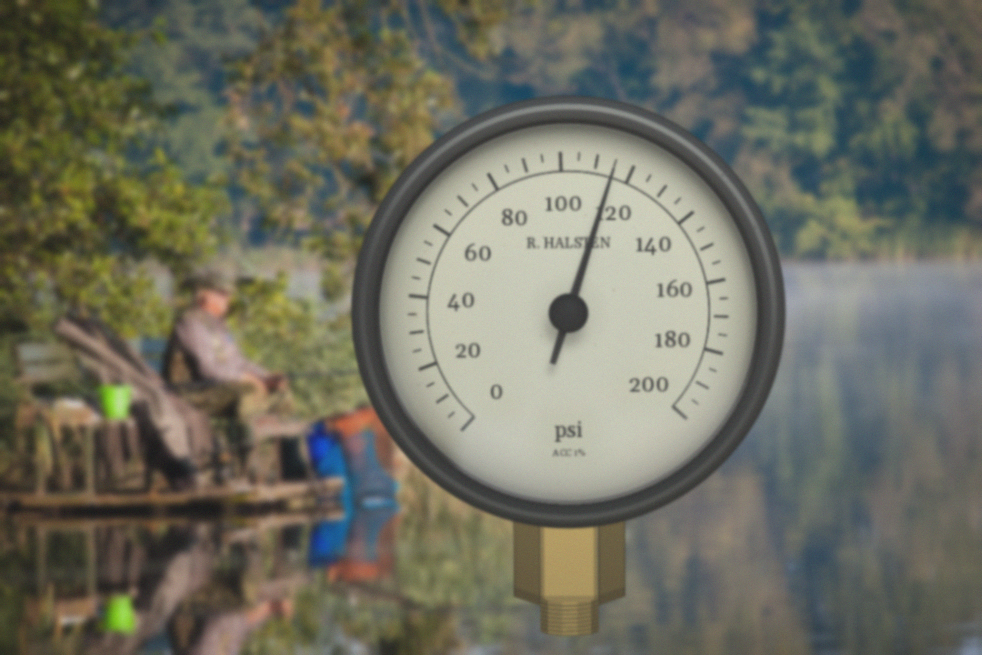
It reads 115
